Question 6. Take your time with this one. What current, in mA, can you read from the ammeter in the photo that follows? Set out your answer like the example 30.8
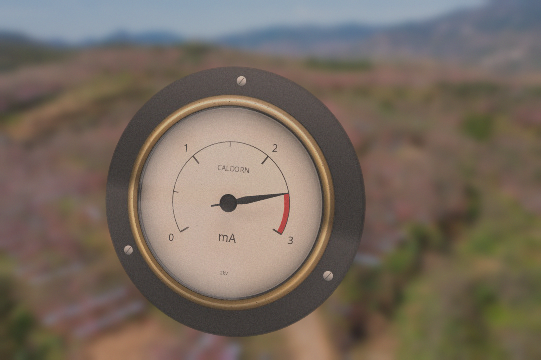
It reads 2.5
